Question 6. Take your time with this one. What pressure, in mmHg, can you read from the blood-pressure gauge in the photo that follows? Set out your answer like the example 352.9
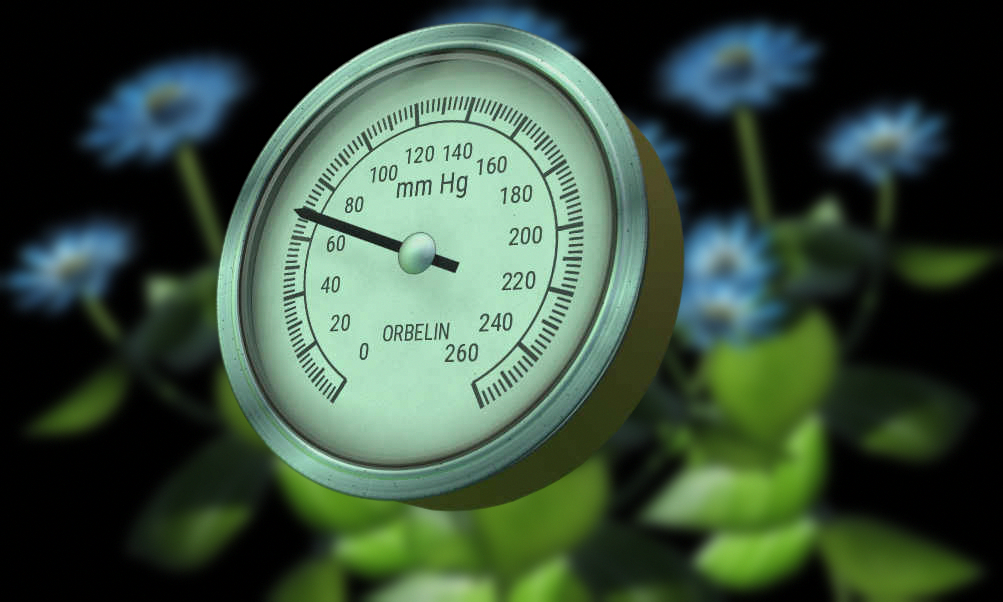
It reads 68
